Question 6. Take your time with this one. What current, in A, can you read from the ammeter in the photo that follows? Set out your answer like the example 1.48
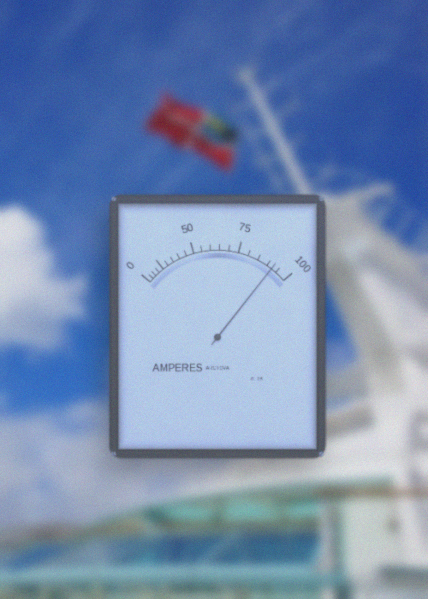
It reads 92.5
